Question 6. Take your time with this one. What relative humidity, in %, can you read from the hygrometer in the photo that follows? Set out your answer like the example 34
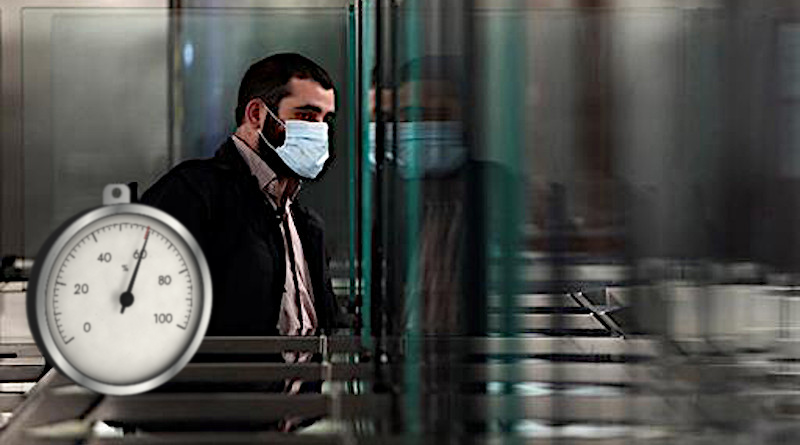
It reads 60
